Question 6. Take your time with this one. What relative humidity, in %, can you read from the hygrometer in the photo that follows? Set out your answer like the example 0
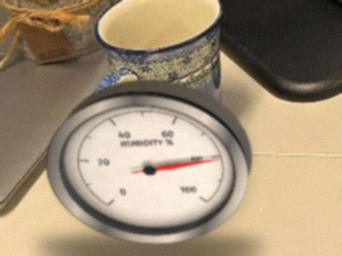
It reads 80
